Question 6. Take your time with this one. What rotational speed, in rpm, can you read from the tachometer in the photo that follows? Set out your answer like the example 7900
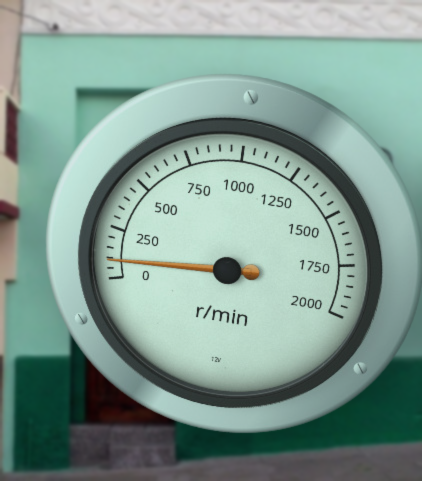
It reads 100
